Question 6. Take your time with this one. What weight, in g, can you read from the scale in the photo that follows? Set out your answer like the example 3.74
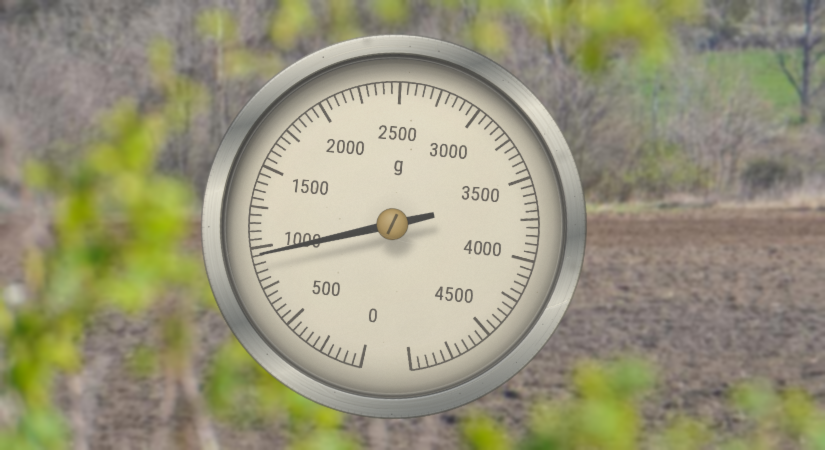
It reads 950
